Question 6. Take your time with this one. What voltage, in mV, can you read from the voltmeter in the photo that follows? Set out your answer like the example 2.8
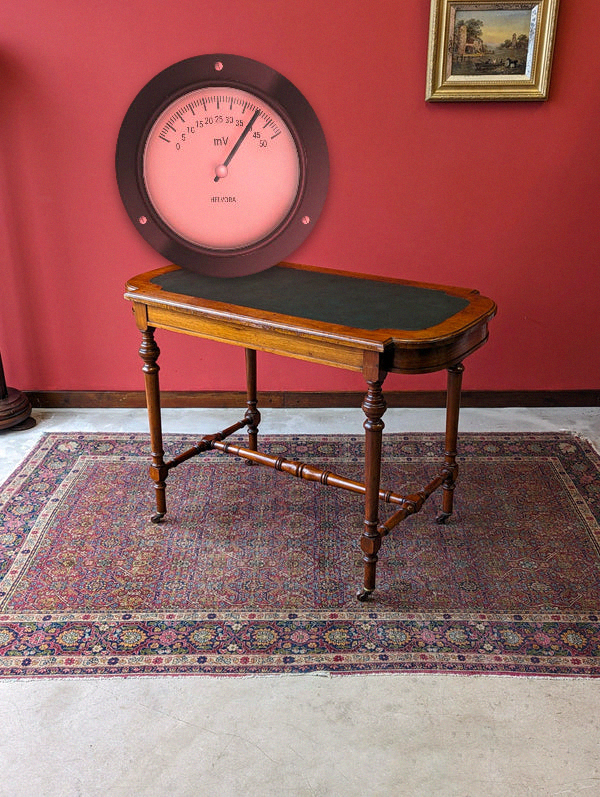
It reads 40
